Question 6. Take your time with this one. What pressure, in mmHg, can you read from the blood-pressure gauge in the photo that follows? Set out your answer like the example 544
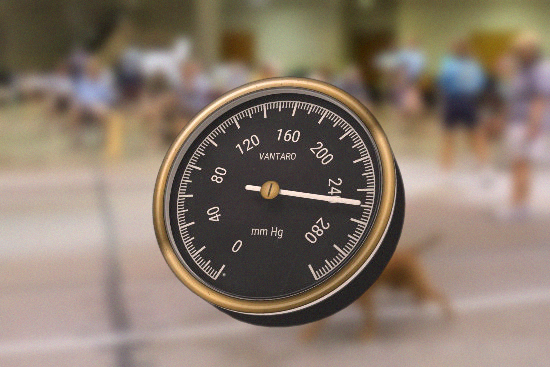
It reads 250
